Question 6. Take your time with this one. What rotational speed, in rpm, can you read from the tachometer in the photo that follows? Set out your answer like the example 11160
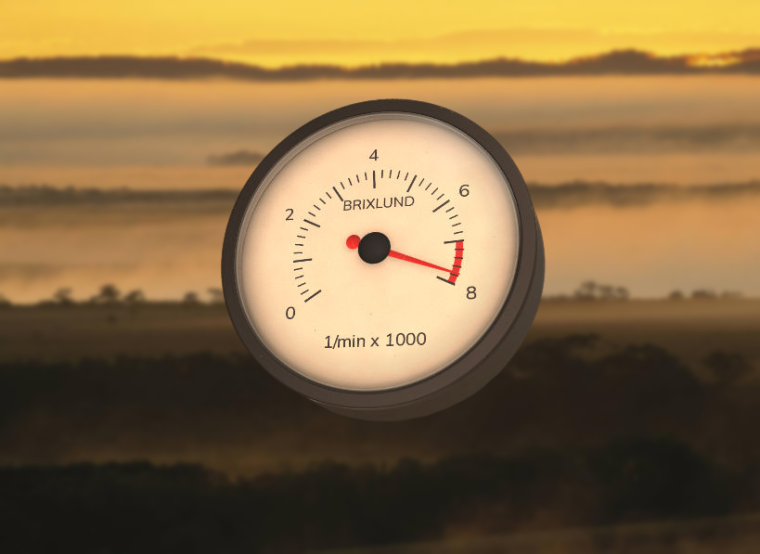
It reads 7800
